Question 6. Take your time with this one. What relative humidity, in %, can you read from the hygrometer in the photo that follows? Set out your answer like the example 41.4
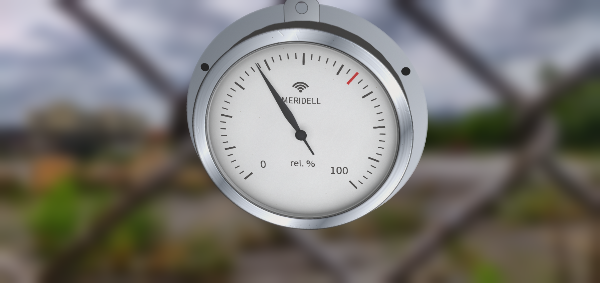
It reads 38
